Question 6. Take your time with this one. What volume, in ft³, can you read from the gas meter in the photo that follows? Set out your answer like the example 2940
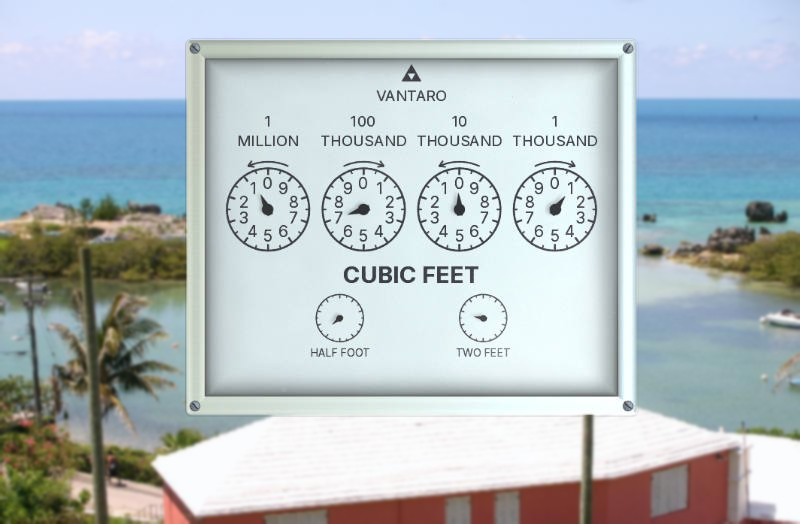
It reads 70100
